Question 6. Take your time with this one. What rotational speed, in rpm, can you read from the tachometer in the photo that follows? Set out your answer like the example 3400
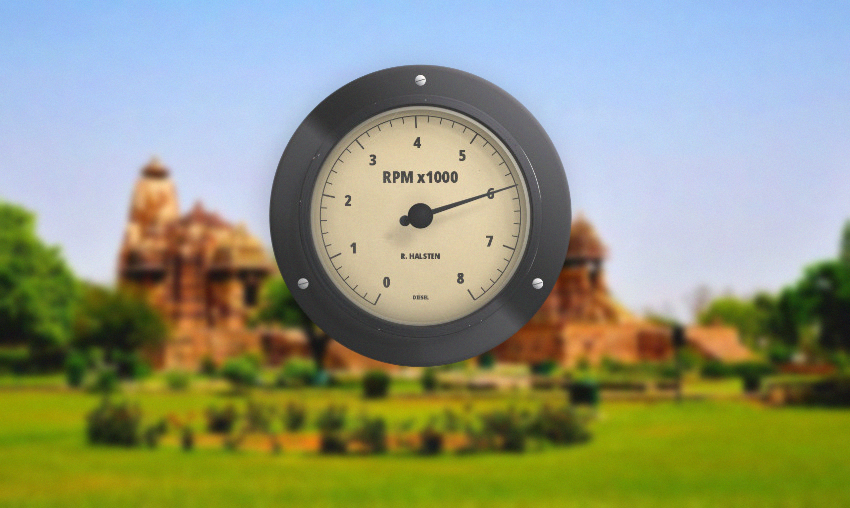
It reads 6000
